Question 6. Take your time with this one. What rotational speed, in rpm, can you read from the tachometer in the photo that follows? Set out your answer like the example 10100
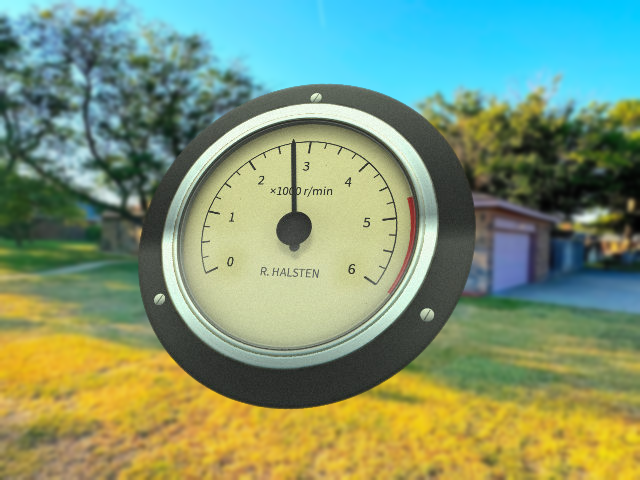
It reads 2750
